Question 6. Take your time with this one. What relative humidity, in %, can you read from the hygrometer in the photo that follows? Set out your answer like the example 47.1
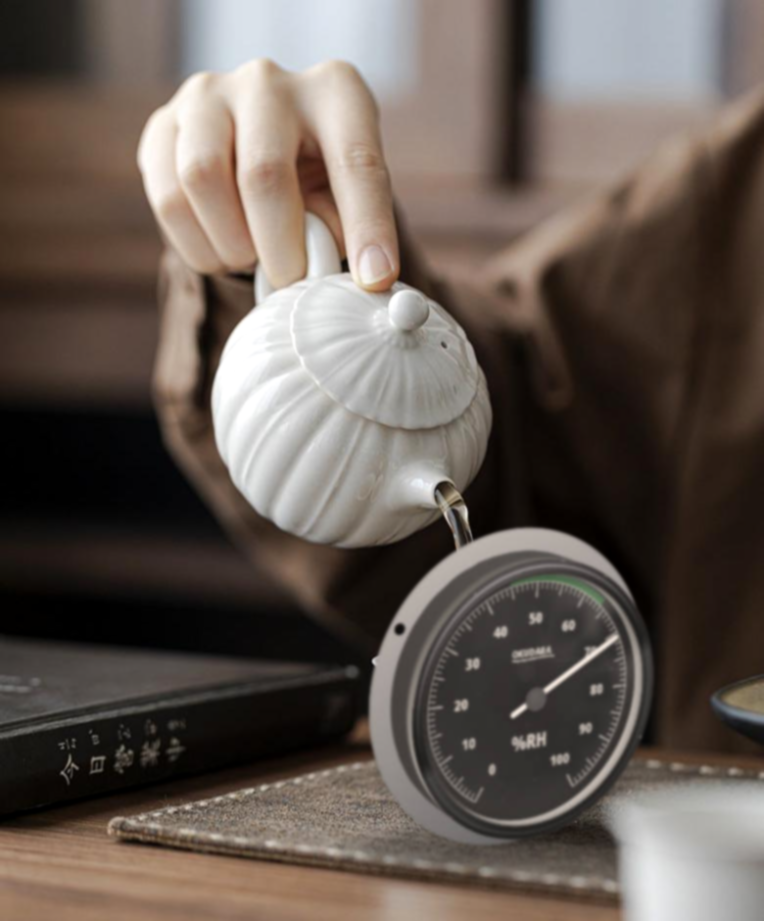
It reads 70
